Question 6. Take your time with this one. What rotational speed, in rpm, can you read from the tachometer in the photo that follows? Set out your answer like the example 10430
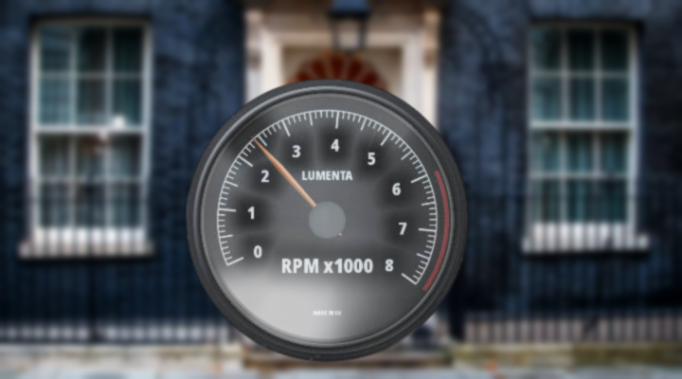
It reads 2400
